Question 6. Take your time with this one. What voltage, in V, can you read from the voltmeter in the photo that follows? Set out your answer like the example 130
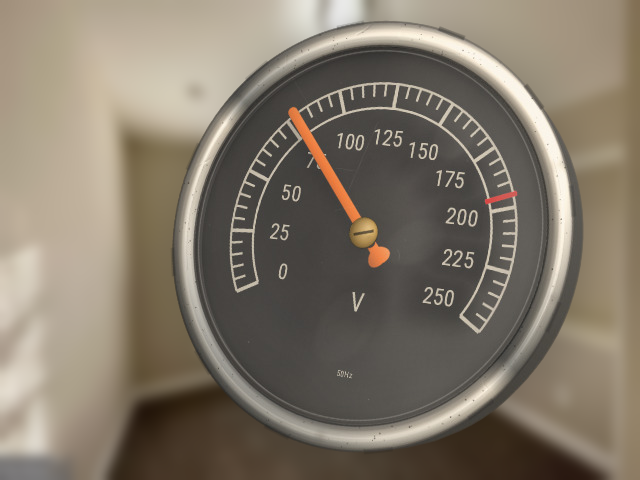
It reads 80
